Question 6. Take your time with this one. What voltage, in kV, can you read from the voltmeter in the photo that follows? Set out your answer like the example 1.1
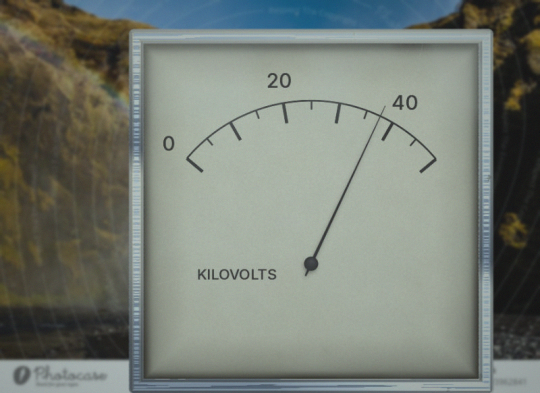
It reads 37.5
